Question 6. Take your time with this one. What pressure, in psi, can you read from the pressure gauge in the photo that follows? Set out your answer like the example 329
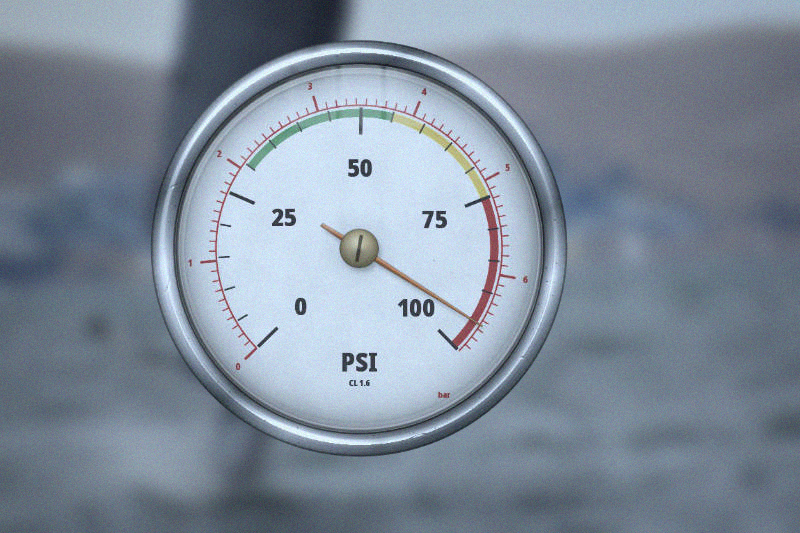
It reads 95
